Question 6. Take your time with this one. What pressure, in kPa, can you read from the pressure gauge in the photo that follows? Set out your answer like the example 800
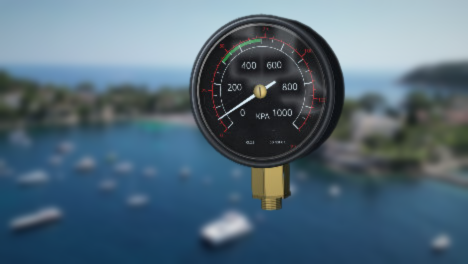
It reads 50
